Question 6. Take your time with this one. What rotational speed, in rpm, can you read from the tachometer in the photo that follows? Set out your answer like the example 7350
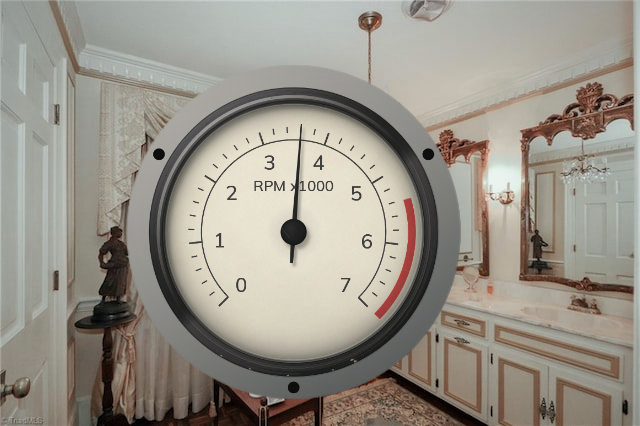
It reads 3600
